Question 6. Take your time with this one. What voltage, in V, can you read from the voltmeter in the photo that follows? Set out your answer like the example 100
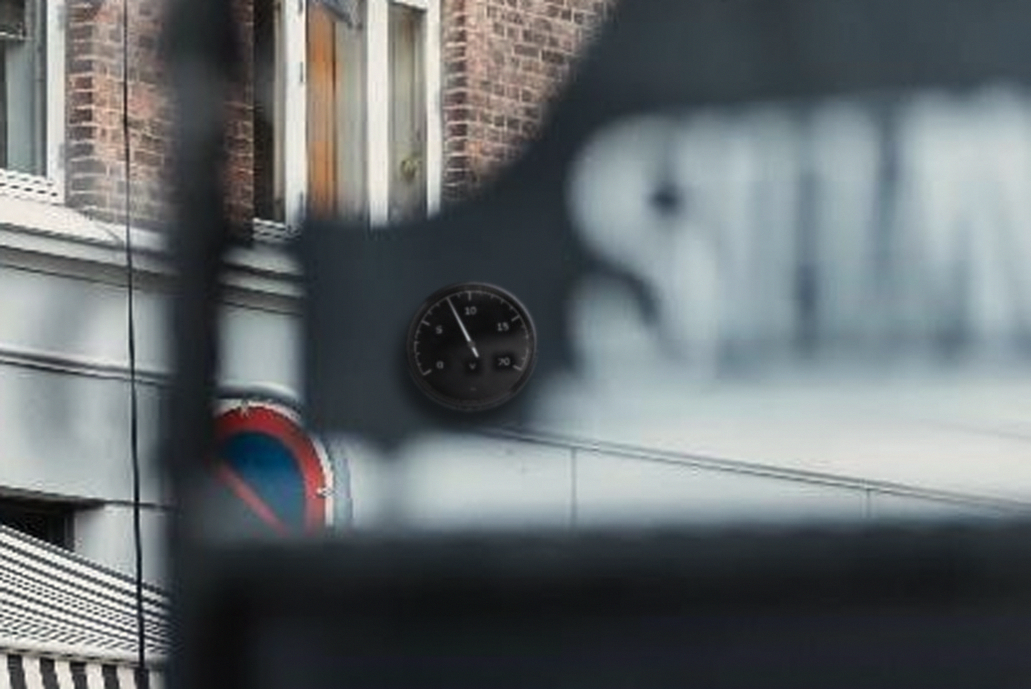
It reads 8
